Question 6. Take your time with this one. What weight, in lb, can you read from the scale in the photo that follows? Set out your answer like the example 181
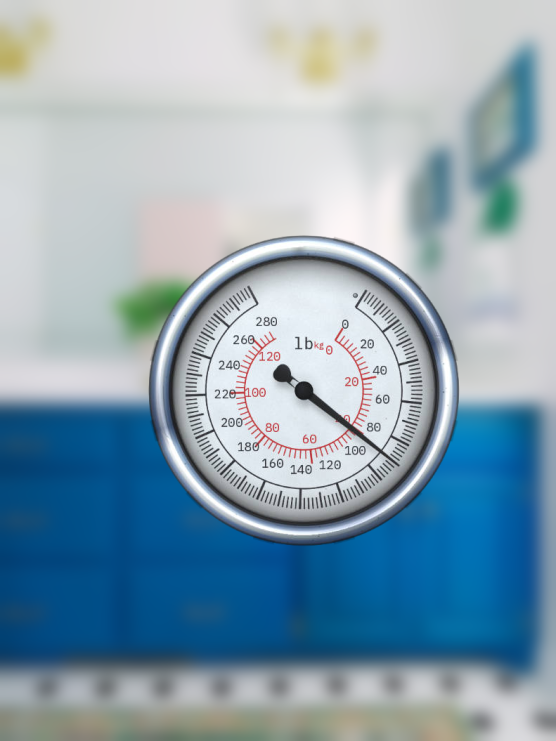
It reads 90
